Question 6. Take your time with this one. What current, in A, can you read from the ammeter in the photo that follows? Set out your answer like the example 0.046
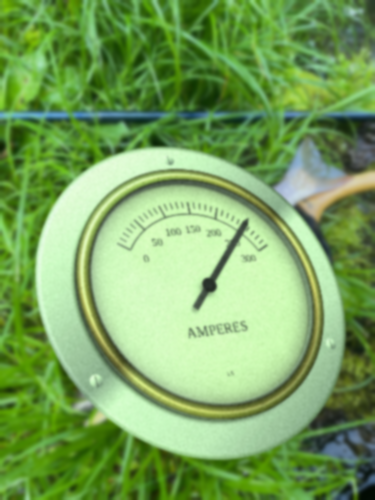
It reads 250
